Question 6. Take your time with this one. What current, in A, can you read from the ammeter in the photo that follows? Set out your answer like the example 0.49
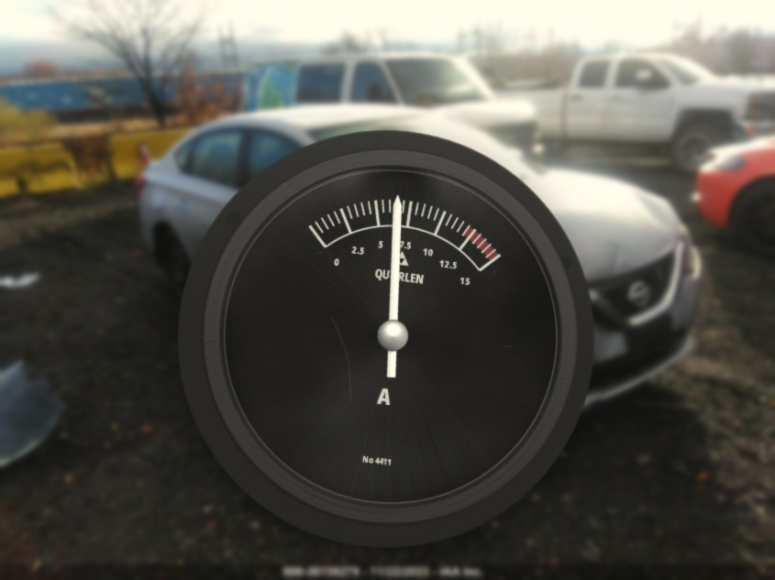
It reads 6.5
